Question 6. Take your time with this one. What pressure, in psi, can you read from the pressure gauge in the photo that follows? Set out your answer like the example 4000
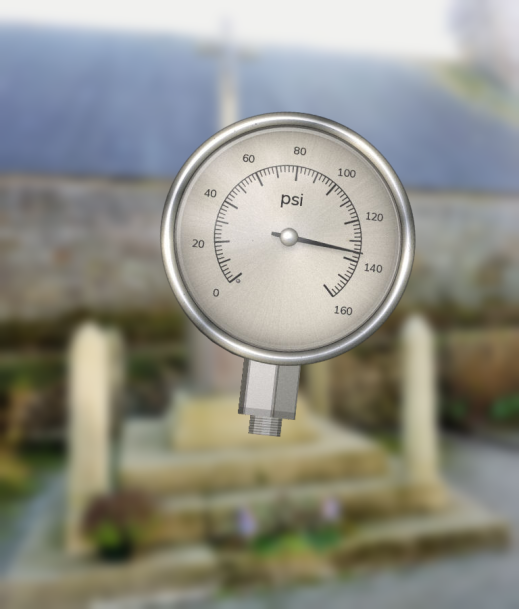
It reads 136
